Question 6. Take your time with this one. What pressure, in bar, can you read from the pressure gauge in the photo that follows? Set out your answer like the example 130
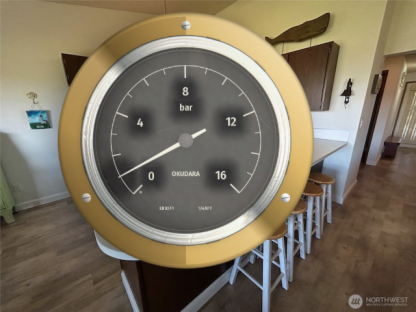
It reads 1
